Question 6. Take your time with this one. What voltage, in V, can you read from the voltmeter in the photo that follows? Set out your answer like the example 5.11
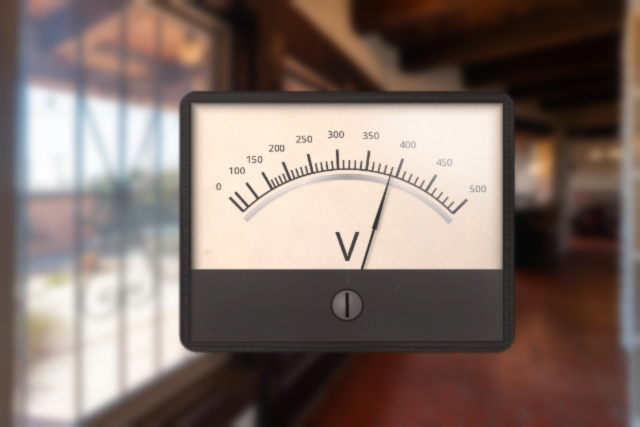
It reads 390
